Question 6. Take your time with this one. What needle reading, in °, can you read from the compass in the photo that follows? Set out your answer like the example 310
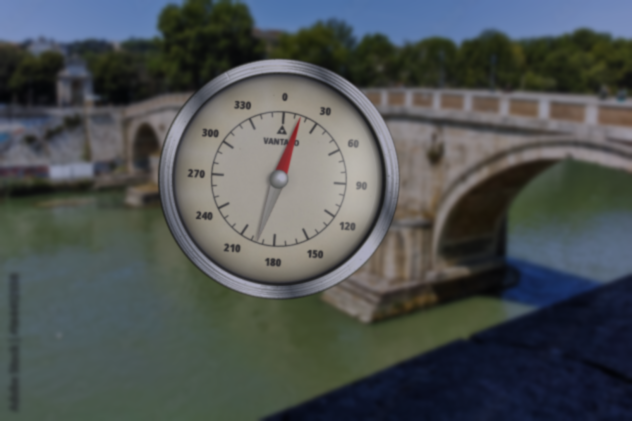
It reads 15
